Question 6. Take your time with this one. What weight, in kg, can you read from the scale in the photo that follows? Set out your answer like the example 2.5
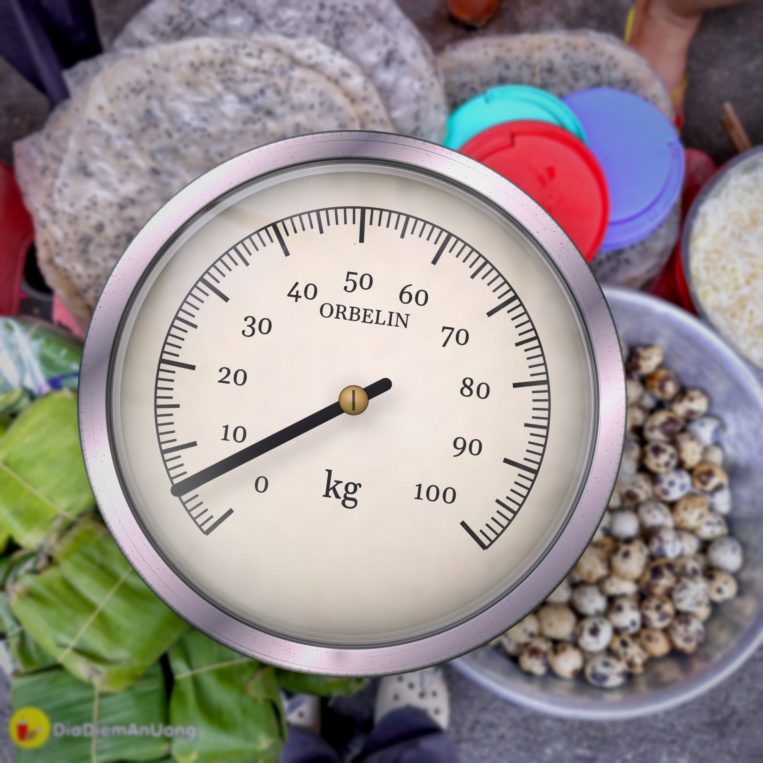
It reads 5.5
